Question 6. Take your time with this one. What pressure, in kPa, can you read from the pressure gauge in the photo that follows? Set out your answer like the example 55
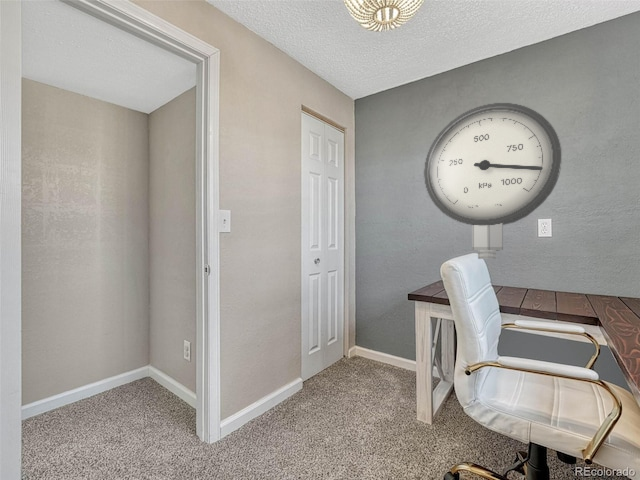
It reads 900
